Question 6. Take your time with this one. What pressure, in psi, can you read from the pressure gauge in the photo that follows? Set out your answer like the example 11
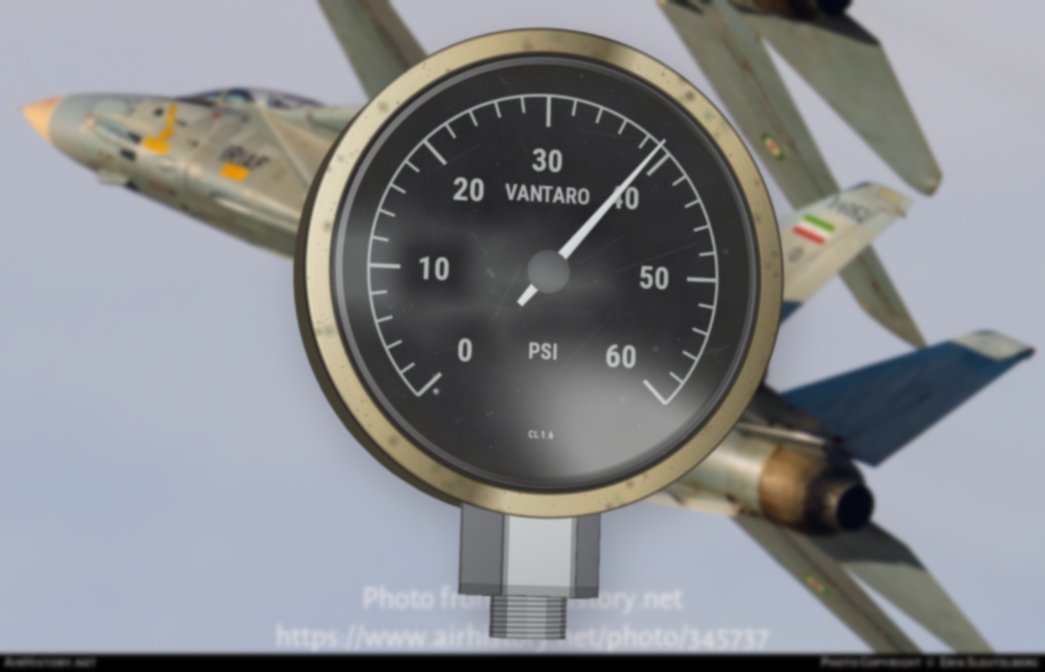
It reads 39
